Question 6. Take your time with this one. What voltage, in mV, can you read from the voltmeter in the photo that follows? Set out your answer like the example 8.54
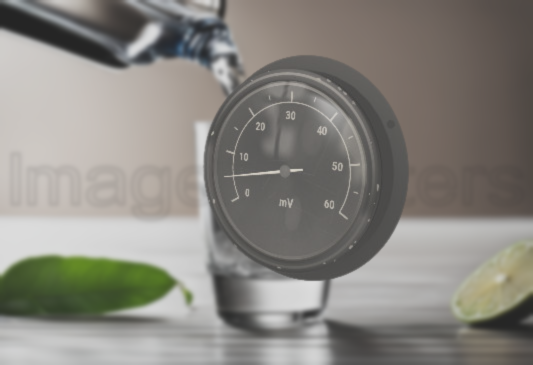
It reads 5
